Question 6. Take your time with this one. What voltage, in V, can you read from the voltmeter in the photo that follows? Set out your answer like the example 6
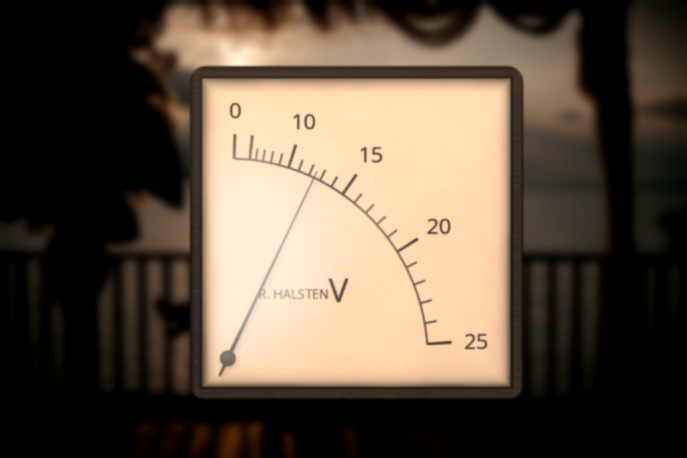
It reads 12.5
